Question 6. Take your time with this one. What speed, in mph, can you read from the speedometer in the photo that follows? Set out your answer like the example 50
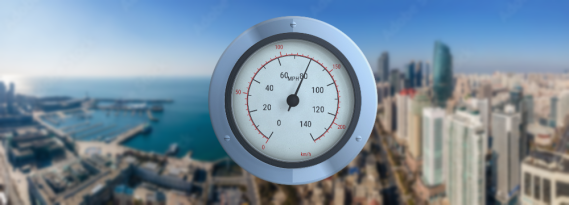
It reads 80
